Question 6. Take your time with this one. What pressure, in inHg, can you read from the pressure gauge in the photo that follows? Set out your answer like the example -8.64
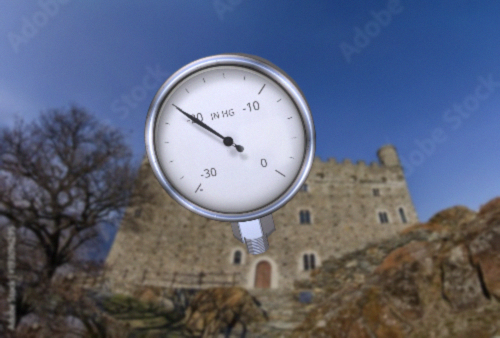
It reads -20
